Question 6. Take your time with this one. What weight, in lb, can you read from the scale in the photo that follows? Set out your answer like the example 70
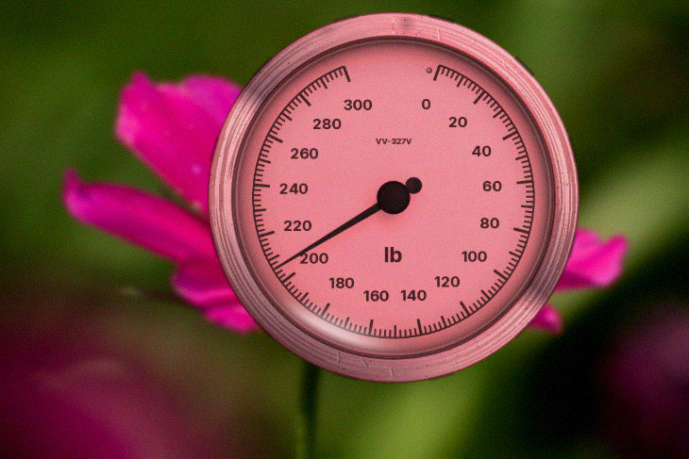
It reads 206
